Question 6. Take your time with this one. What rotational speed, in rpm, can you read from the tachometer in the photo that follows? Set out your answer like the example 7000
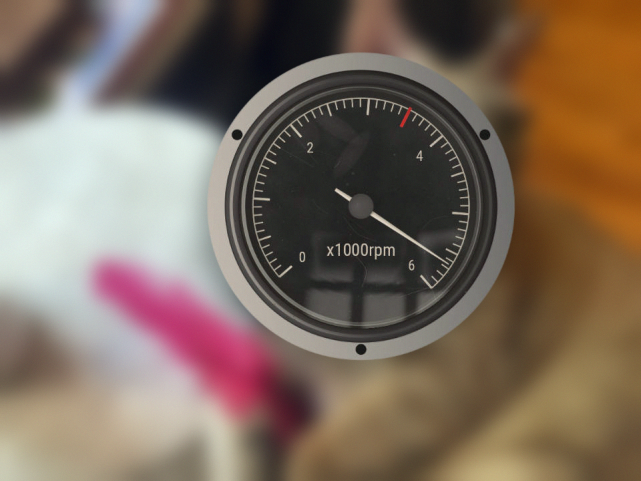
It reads 5650
